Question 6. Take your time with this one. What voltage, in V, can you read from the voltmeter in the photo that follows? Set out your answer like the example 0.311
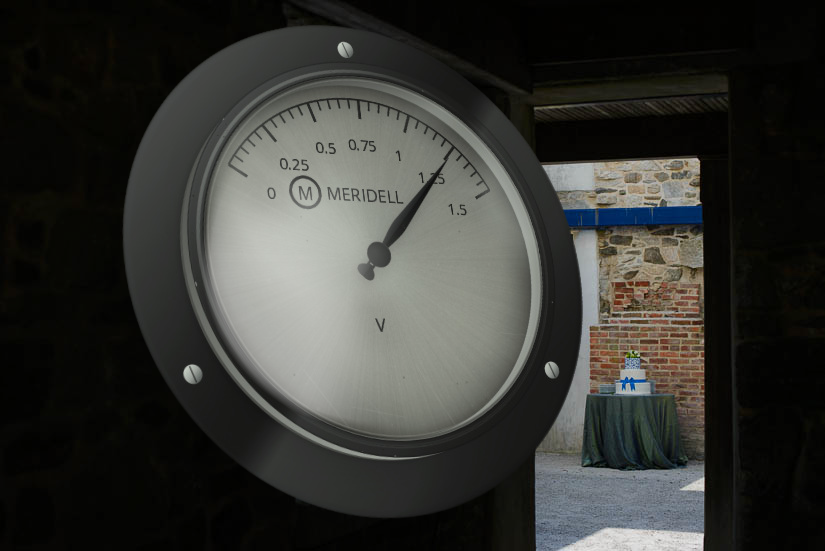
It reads 1.25
